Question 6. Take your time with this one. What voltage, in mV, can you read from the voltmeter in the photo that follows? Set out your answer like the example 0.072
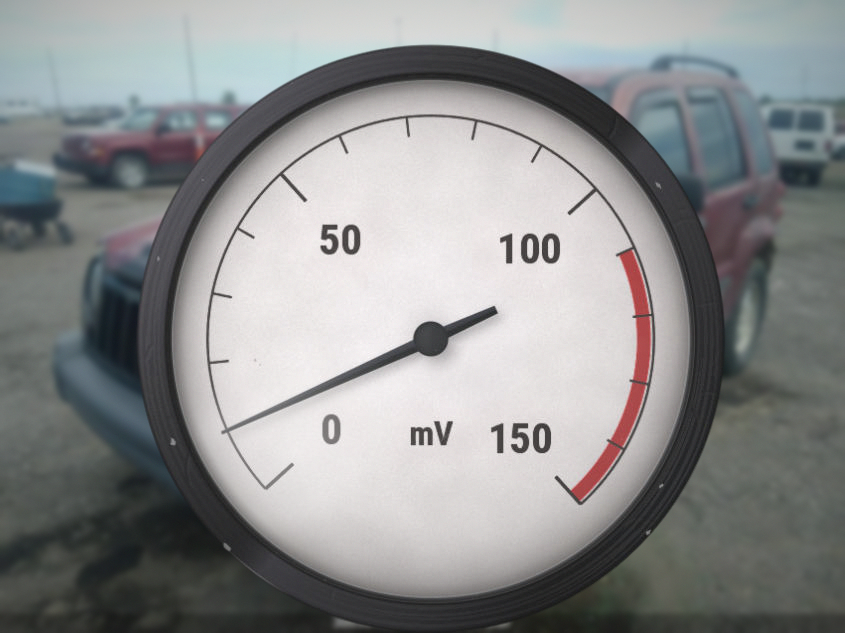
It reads 10
